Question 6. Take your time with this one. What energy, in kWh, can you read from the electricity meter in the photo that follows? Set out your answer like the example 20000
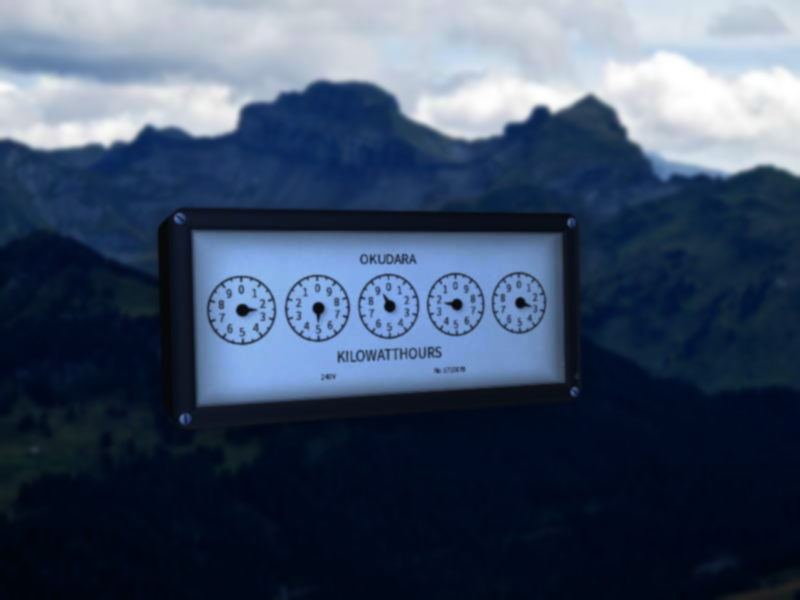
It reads 24923
